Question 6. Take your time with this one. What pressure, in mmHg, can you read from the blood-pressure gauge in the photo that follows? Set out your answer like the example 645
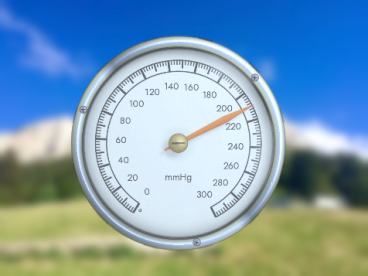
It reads 210
